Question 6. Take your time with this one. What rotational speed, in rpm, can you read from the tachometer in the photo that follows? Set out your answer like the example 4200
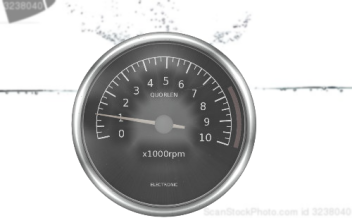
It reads 1000
